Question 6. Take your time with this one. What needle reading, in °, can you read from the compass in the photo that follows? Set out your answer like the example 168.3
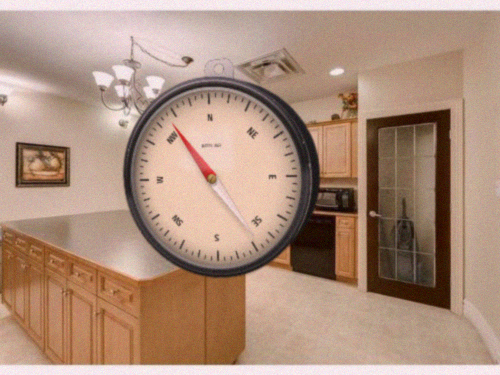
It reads 325
